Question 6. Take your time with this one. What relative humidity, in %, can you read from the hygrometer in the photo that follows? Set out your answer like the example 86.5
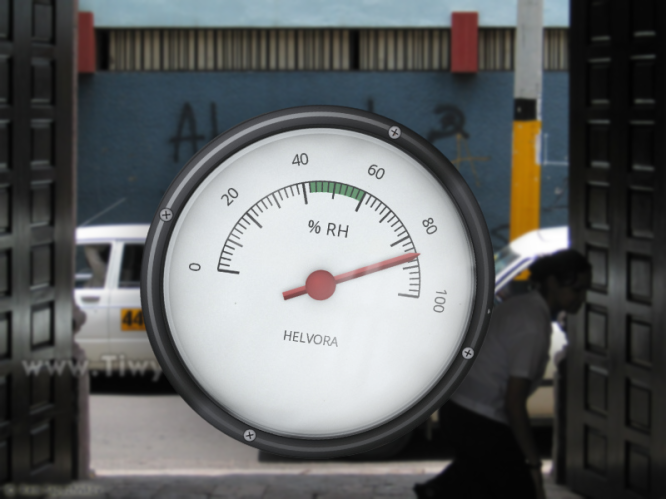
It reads 86
